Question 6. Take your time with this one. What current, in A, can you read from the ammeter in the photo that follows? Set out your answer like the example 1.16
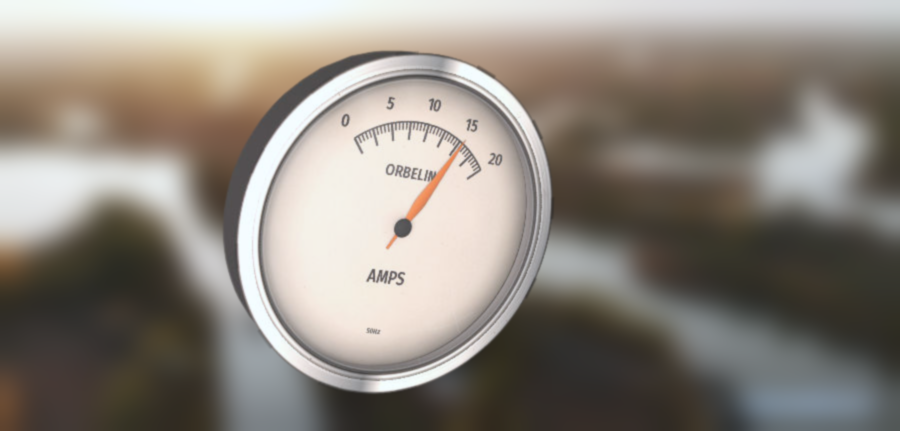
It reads 15
